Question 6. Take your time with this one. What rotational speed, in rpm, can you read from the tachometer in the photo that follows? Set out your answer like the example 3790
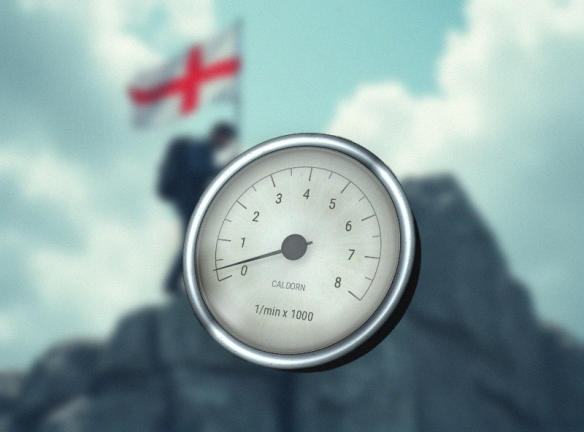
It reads 250
